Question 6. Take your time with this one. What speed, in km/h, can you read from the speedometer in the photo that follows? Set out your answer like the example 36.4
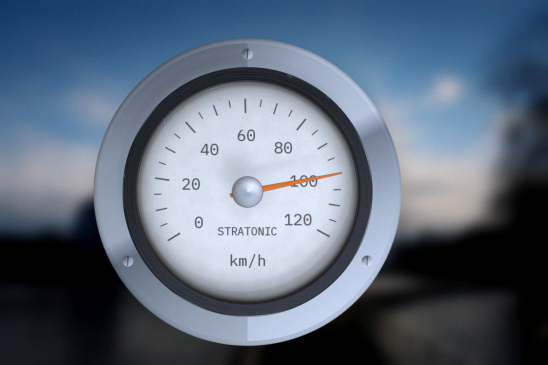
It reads 100
